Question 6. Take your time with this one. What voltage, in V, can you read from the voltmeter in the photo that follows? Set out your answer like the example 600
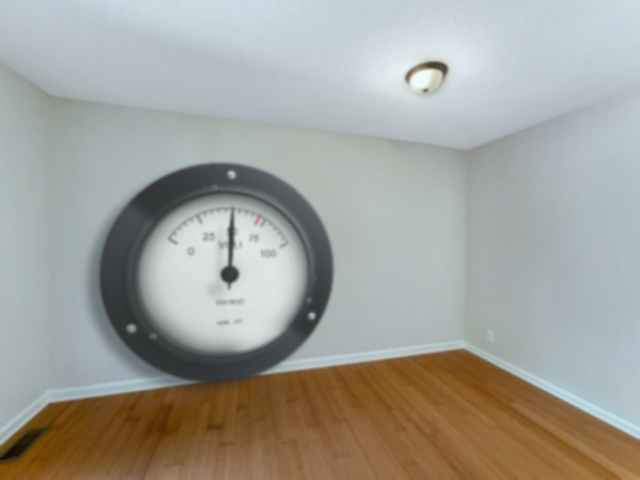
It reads 50
